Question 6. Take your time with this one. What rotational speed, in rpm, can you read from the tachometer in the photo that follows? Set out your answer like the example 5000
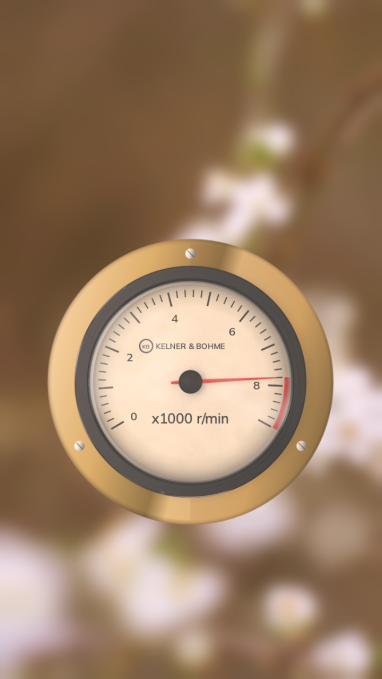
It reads 7800
